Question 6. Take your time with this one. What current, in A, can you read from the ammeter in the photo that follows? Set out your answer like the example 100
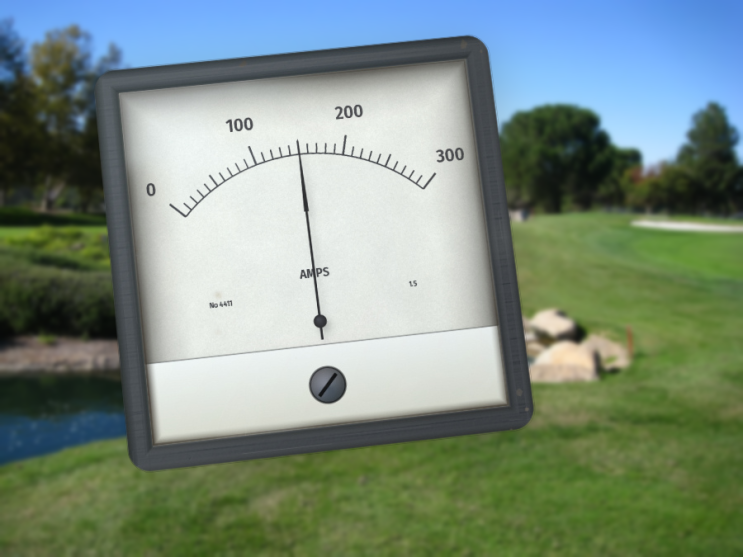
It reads 150
